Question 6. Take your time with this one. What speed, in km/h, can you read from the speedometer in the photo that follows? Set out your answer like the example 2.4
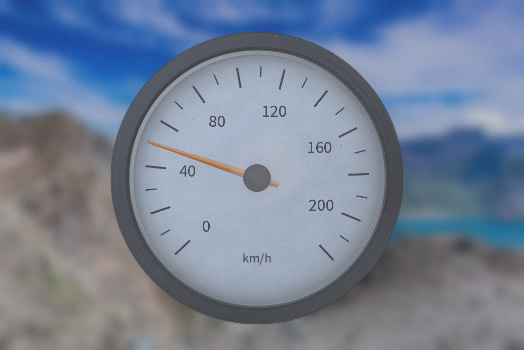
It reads 50
